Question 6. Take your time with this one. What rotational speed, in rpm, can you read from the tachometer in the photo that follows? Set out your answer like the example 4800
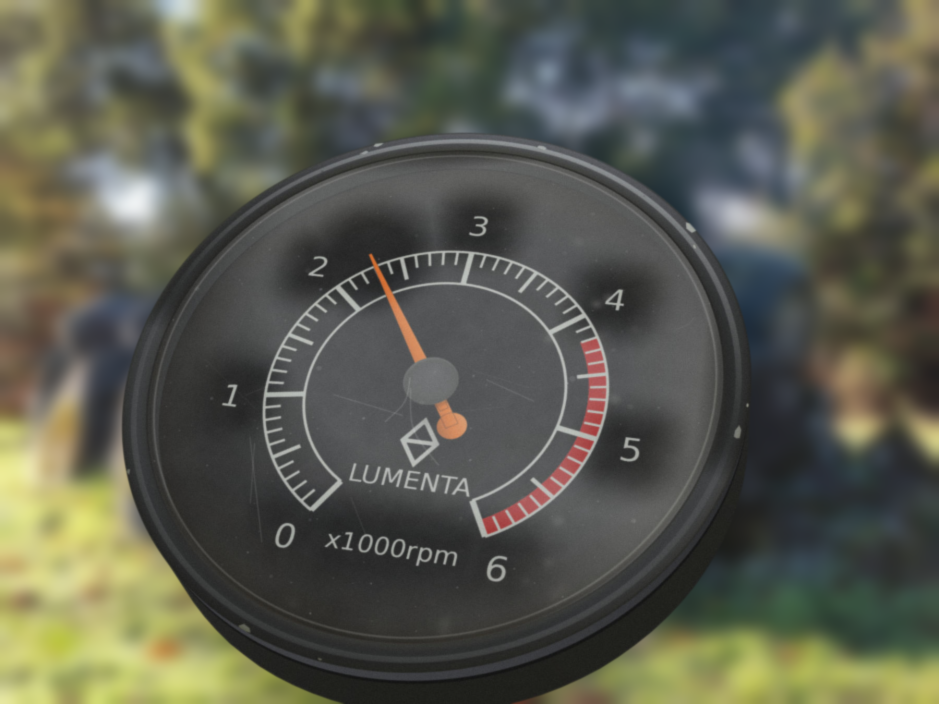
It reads 2300
